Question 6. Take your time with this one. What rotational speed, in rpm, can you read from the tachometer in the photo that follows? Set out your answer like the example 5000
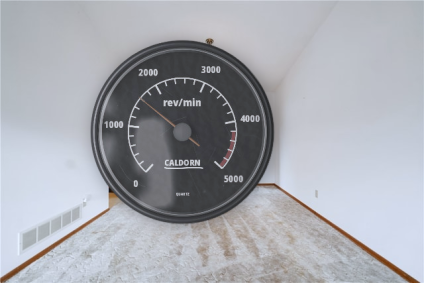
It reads 1600
